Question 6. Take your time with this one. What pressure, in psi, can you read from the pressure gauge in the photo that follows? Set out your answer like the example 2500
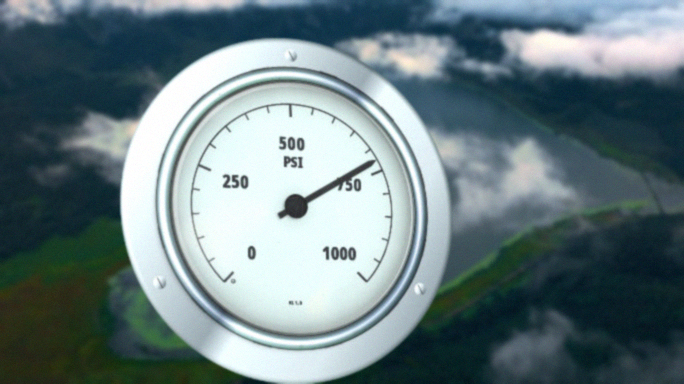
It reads 725
